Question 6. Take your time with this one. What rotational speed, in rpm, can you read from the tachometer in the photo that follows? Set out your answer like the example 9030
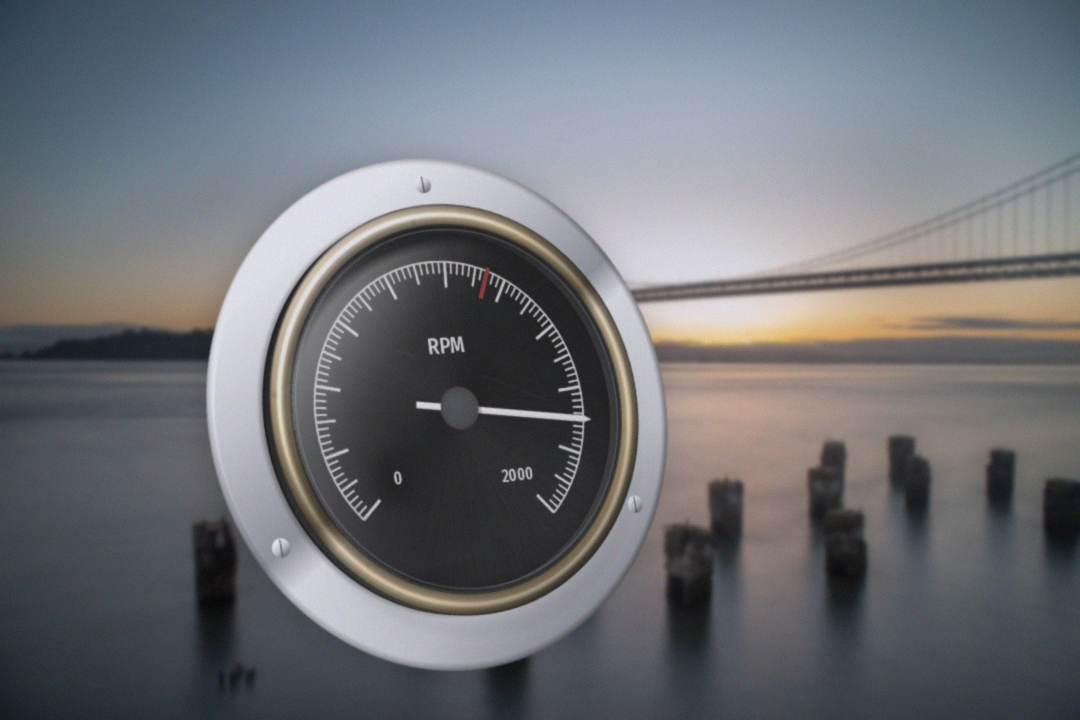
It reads 1700
